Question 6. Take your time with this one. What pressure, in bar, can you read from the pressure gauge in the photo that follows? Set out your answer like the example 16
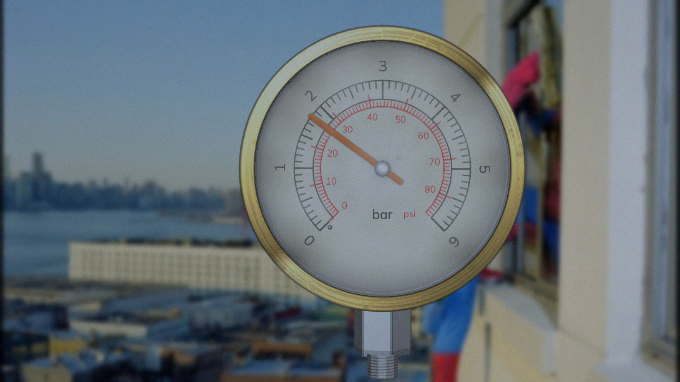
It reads 1.8
